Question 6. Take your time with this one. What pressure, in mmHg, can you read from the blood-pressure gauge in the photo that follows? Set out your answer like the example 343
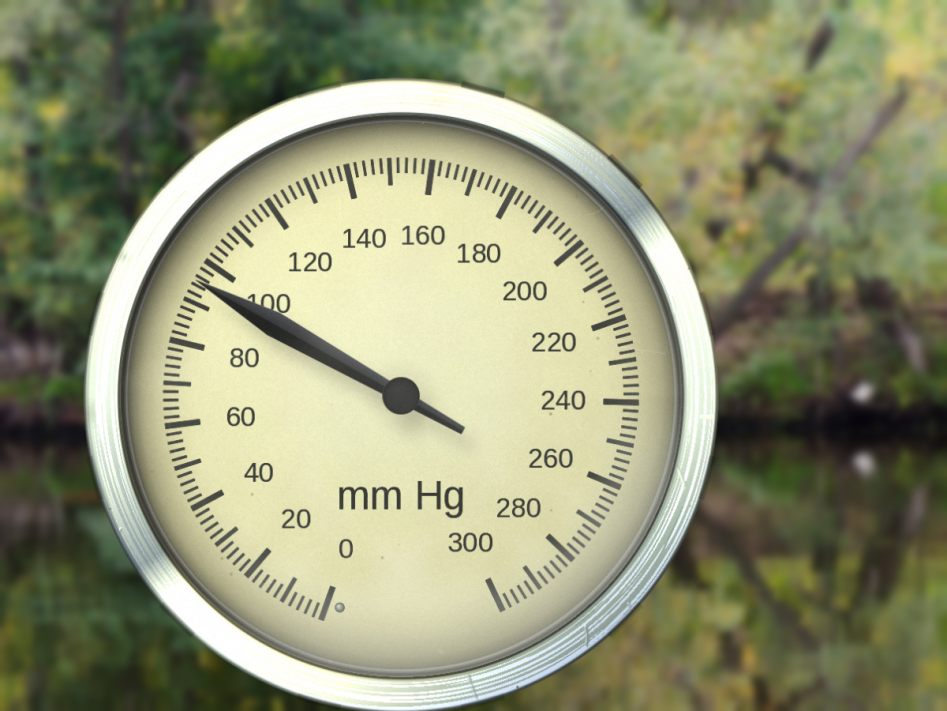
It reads 95
